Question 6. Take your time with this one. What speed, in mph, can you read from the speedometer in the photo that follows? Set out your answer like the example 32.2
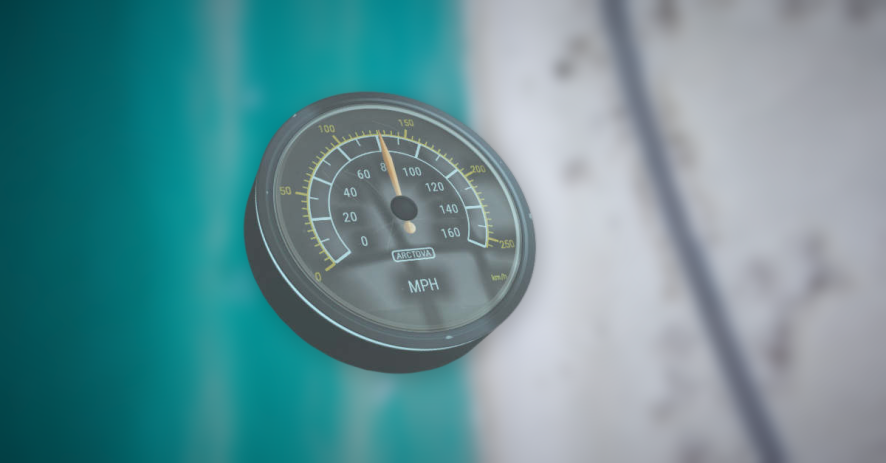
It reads 80
